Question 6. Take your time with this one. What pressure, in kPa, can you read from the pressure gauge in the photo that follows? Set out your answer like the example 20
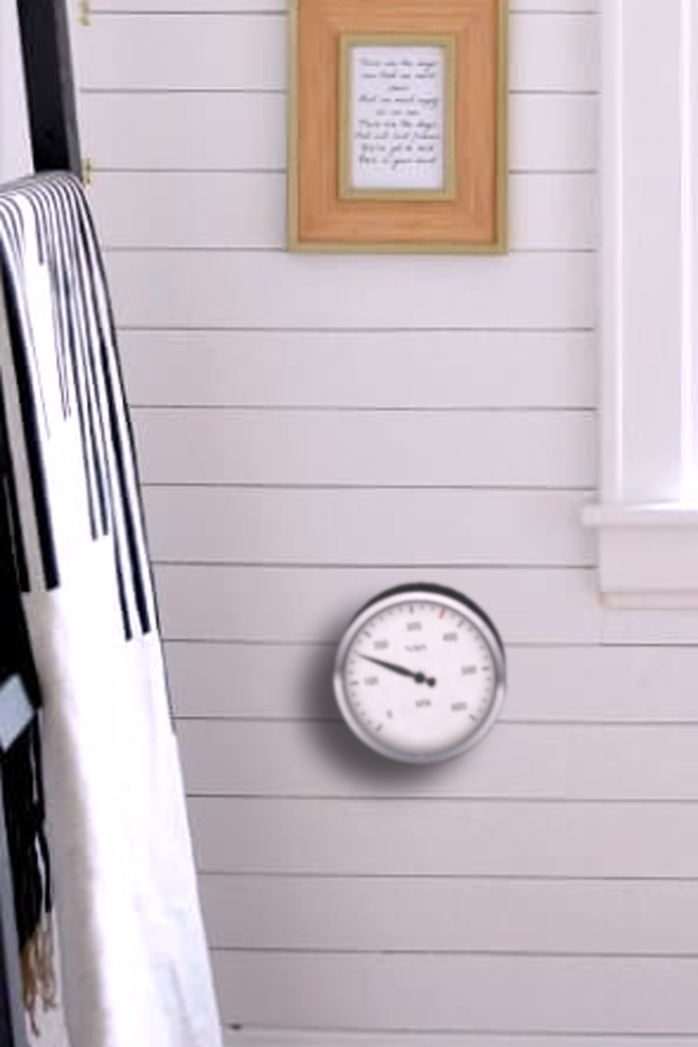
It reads 160
